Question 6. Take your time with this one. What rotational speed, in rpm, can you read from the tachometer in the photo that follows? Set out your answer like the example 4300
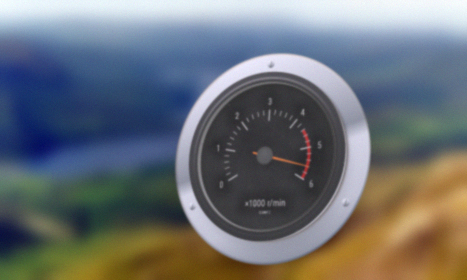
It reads 5600
